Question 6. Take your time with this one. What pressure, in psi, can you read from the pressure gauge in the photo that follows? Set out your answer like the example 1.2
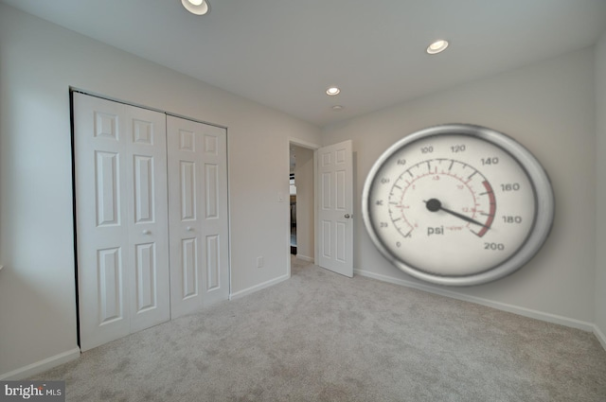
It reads 190
